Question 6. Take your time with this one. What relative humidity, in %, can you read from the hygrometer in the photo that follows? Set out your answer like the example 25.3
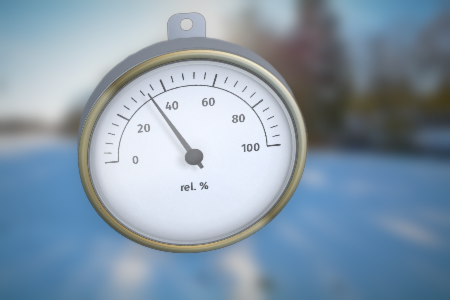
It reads 34
